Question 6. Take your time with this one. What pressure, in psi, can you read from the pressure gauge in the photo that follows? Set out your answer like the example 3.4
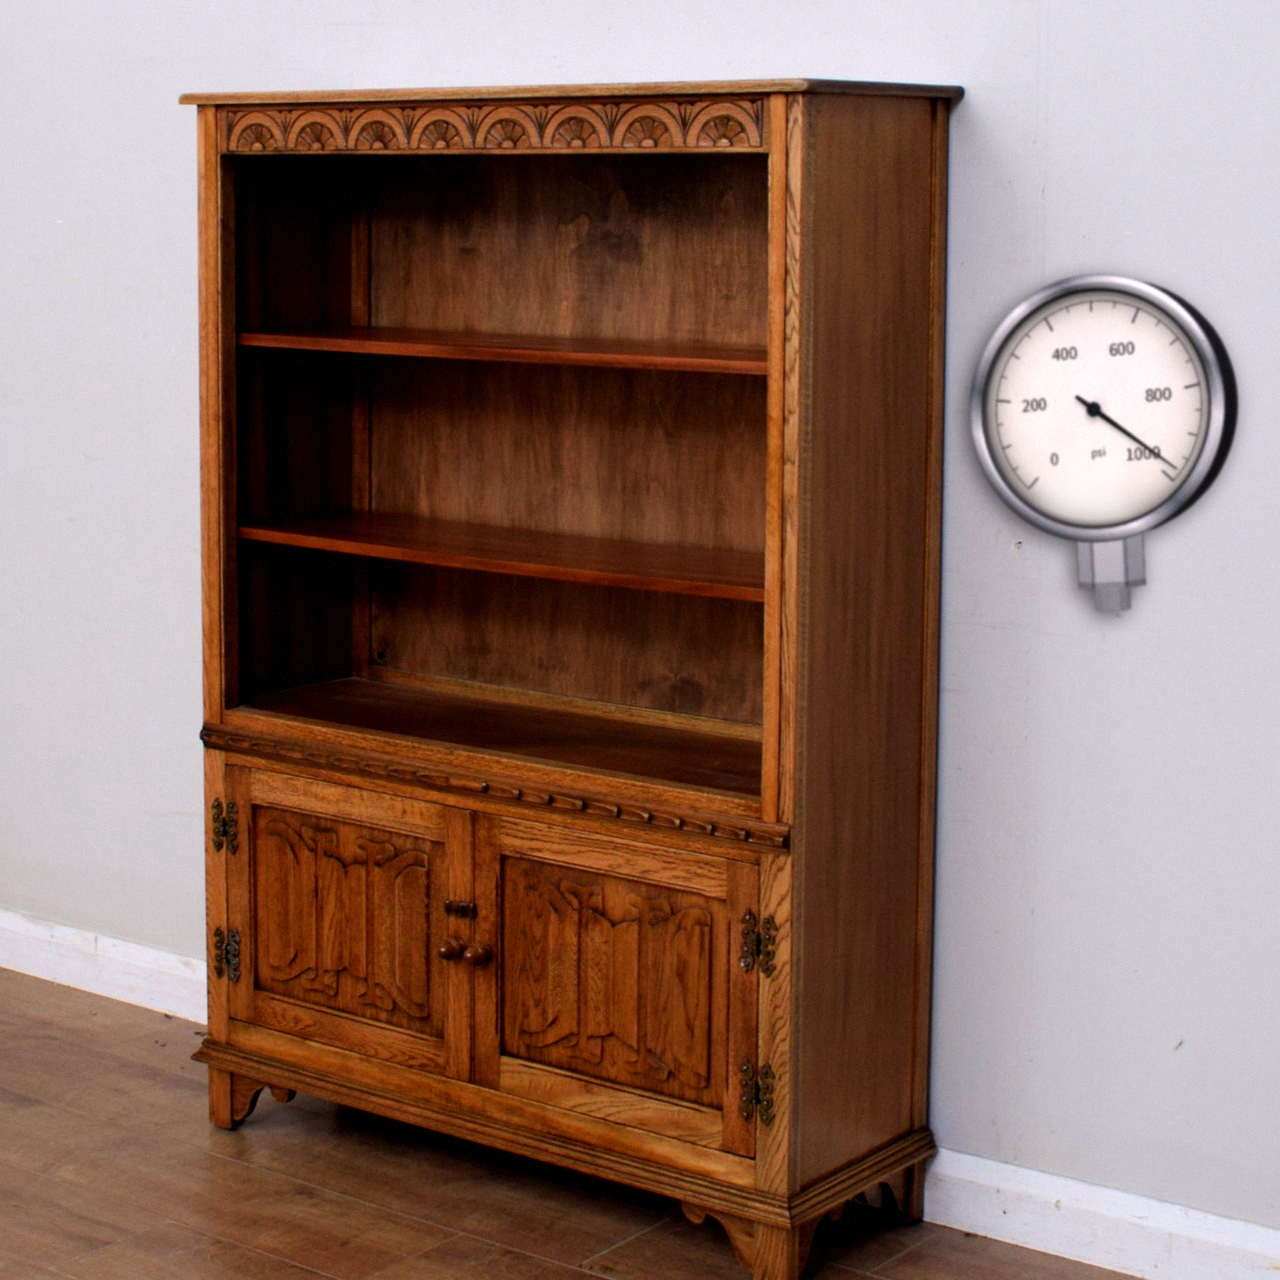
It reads 975
